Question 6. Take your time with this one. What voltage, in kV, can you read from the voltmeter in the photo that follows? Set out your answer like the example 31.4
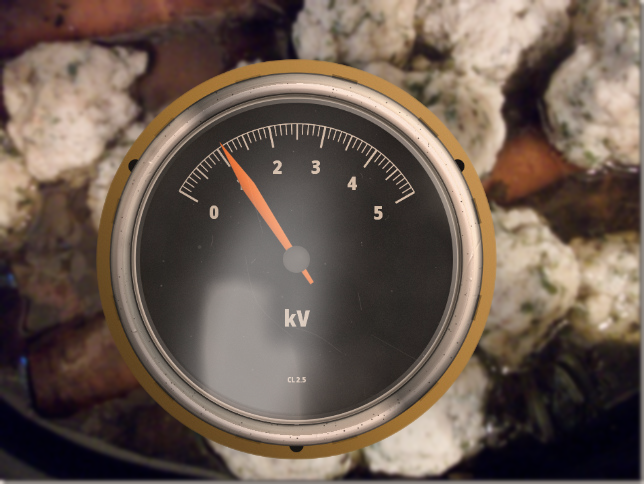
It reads 1.1
